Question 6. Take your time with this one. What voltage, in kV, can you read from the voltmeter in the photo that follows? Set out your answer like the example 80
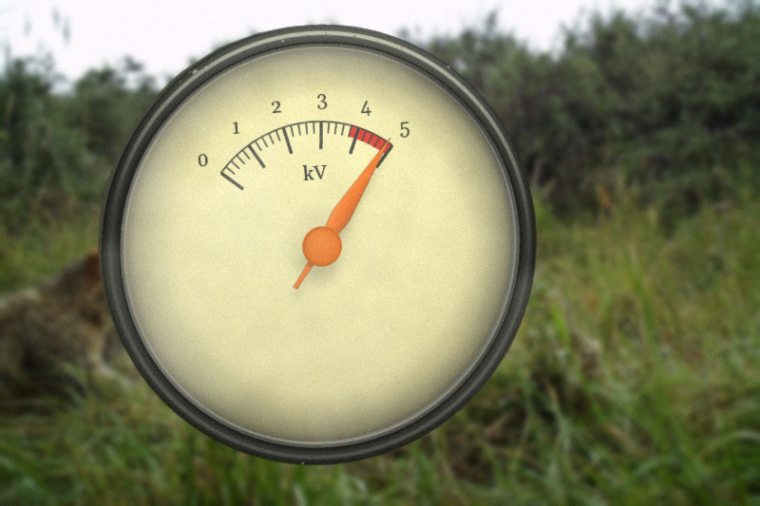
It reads 4.8
